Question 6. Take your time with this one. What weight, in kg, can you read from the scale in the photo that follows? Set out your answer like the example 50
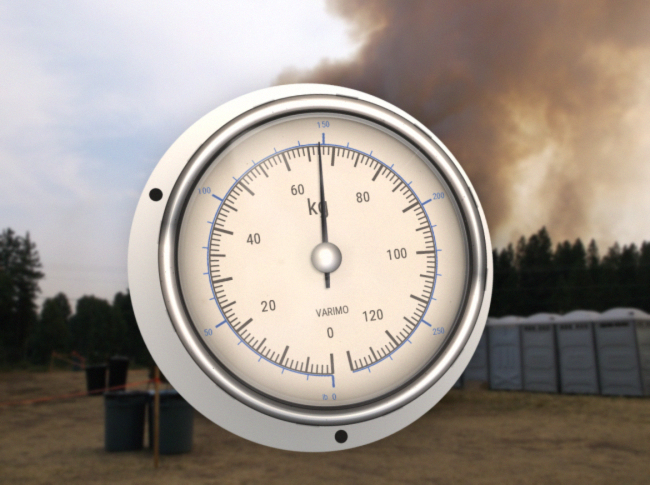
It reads 67
